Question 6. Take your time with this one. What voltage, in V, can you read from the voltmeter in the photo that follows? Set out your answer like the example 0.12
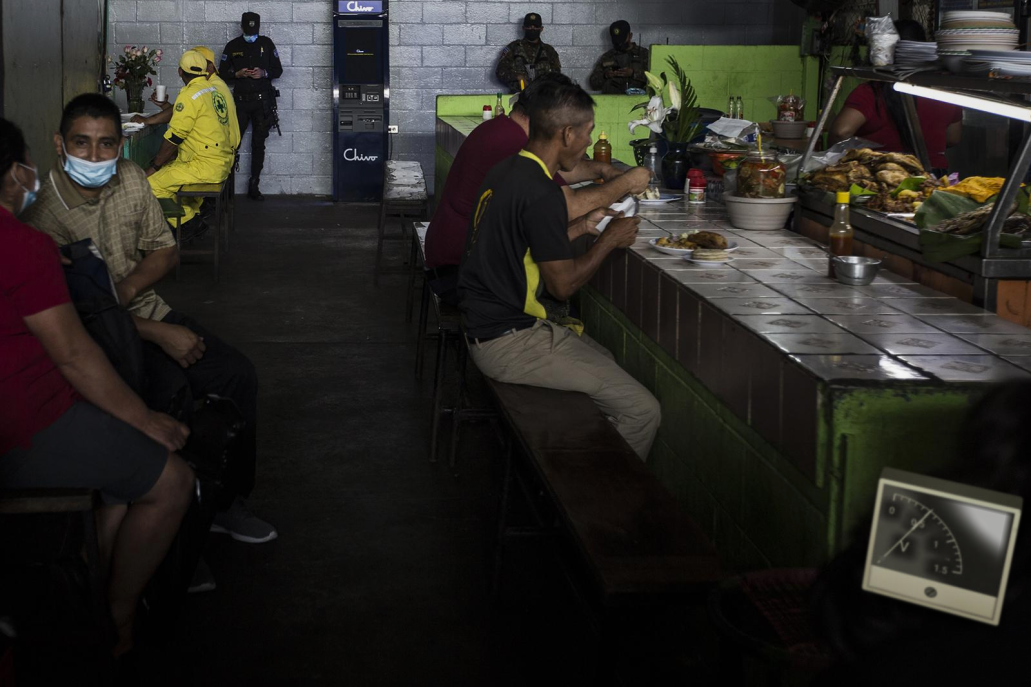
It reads 0.5
